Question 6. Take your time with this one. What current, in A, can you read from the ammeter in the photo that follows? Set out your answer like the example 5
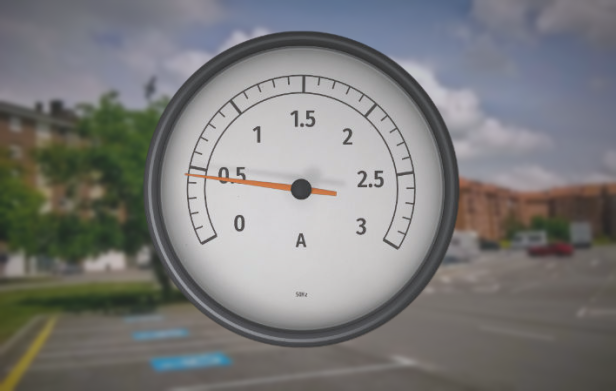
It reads 0.45
